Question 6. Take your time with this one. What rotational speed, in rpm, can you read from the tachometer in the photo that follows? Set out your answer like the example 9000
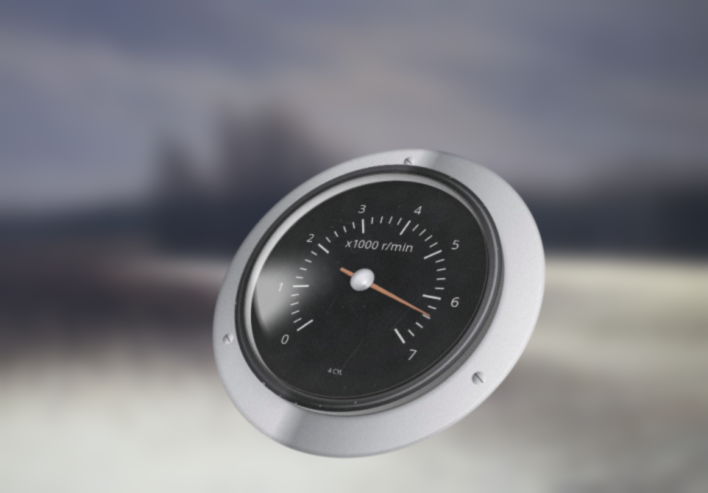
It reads 6400
